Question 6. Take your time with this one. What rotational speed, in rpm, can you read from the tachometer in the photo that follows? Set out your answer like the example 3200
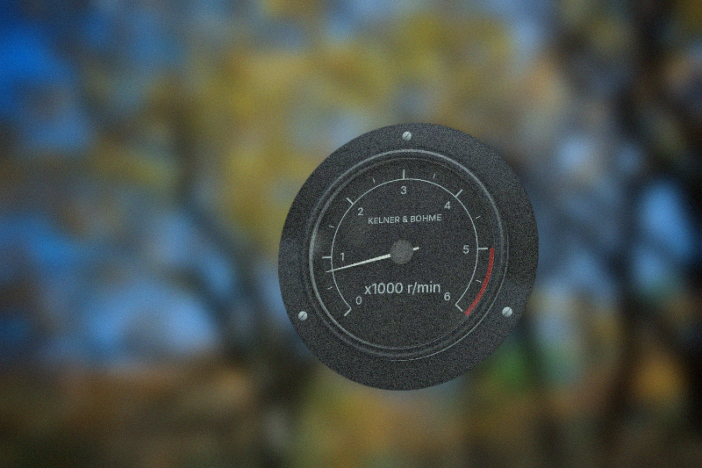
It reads 750
